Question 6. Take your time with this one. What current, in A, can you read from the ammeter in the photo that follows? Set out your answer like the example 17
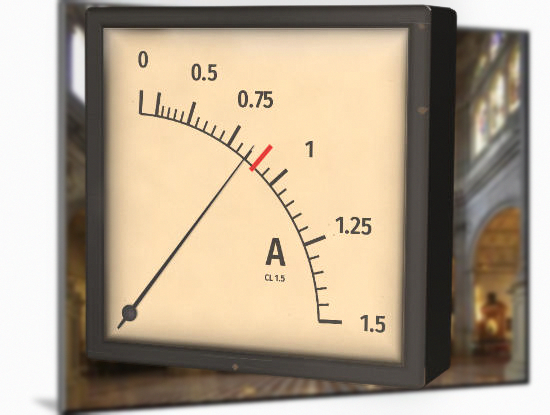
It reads 0.85
